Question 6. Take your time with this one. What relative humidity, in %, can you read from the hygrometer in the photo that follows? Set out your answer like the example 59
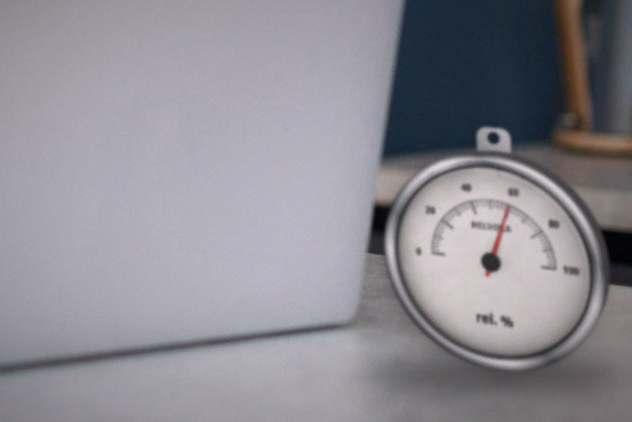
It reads 60
